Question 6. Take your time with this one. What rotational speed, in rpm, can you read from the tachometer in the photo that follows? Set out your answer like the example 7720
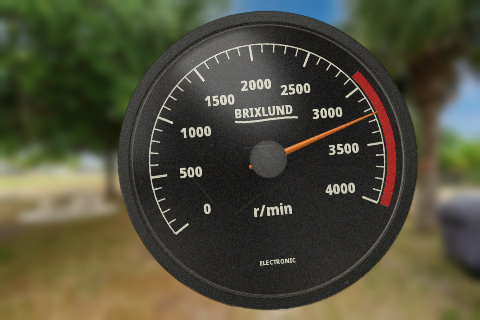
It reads 3250
